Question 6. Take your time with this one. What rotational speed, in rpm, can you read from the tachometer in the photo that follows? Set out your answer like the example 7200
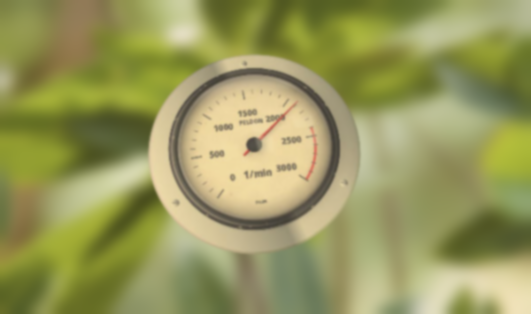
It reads 2100
